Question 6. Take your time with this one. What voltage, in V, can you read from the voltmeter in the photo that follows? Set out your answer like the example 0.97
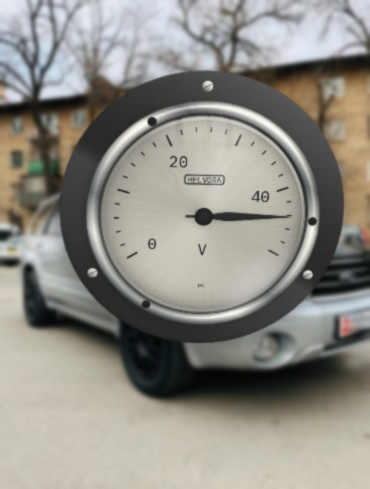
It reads 44
